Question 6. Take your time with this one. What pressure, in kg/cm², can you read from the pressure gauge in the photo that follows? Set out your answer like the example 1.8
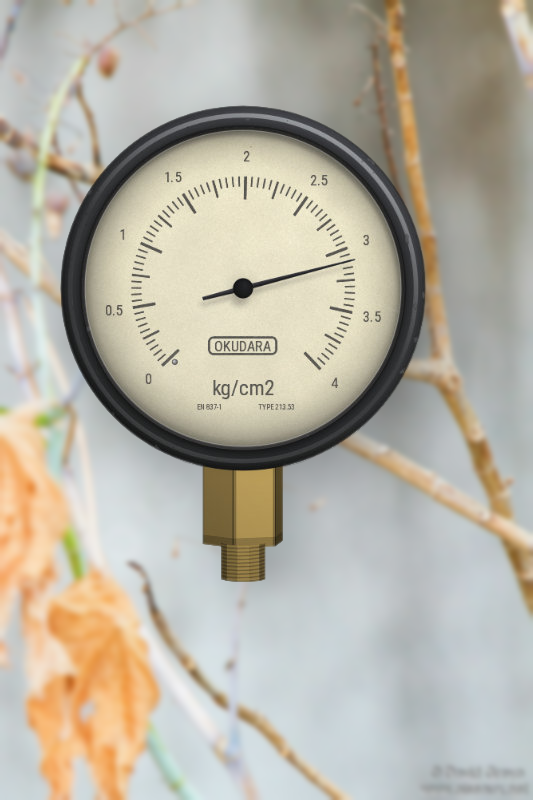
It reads 3.1
